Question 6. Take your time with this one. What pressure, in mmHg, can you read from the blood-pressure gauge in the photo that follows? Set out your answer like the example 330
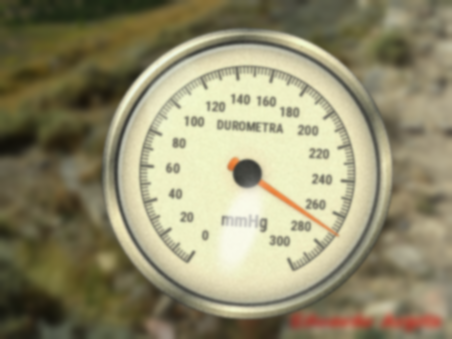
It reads 270
